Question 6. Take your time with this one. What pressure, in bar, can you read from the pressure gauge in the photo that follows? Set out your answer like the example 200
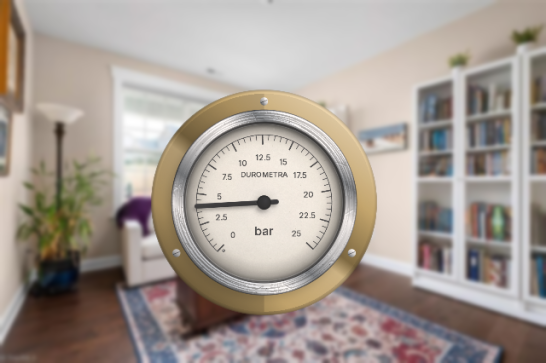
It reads 4
